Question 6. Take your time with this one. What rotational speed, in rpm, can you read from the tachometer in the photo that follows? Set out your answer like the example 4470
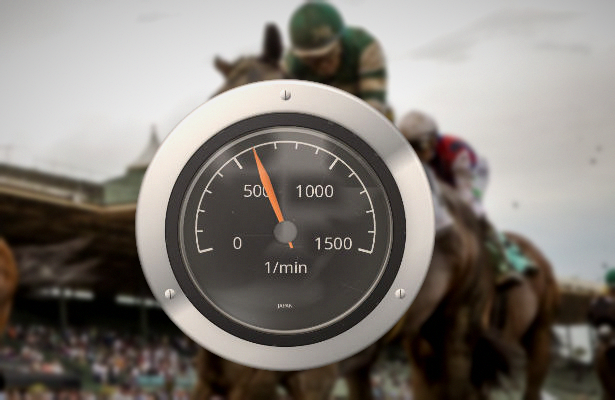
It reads 600
